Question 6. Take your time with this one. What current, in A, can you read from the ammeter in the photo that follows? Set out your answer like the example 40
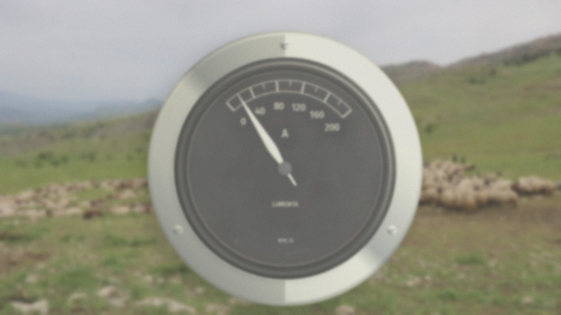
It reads 20
